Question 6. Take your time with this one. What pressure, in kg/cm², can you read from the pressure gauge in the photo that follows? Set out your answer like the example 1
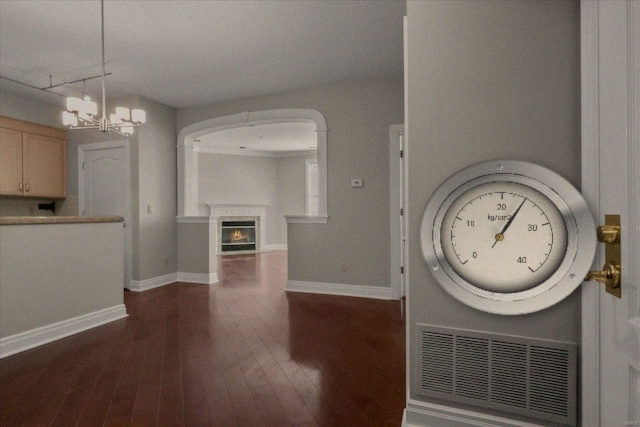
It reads 24
